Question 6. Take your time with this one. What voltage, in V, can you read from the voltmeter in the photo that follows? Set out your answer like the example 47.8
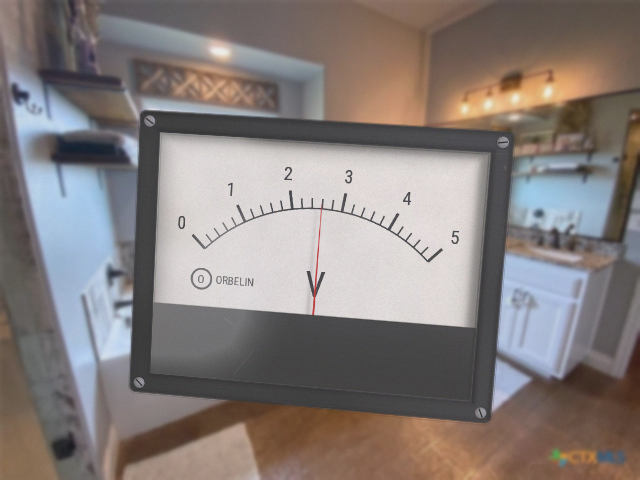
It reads 2.6
